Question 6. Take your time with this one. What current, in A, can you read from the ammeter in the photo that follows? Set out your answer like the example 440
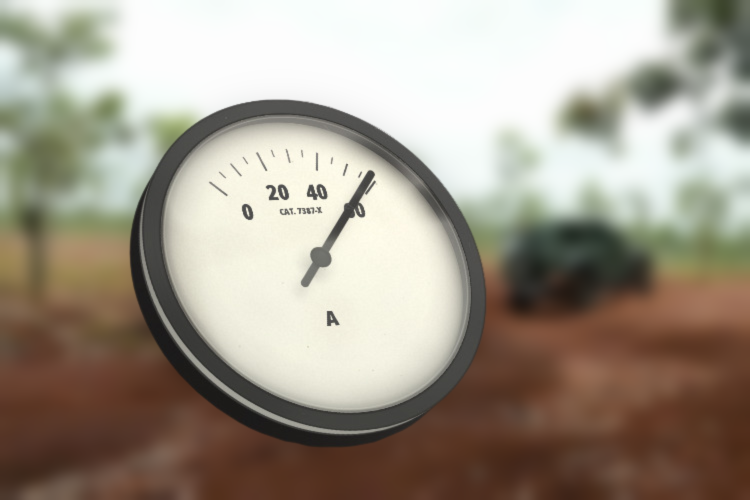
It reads 57.5
